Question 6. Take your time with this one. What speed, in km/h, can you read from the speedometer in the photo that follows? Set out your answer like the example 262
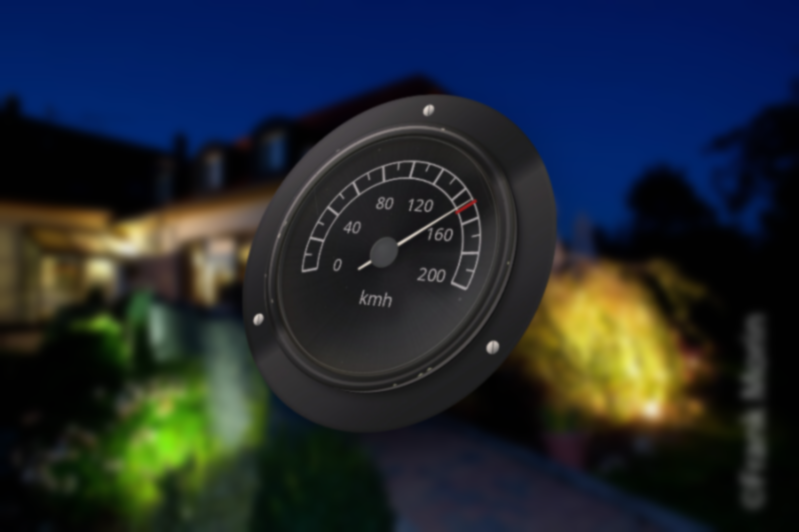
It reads 150
